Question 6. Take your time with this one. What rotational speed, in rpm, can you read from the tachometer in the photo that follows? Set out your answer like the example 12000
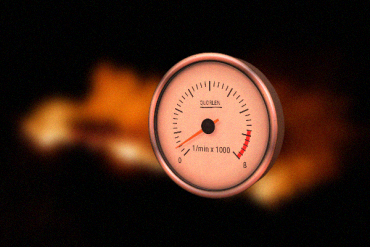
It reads 400
